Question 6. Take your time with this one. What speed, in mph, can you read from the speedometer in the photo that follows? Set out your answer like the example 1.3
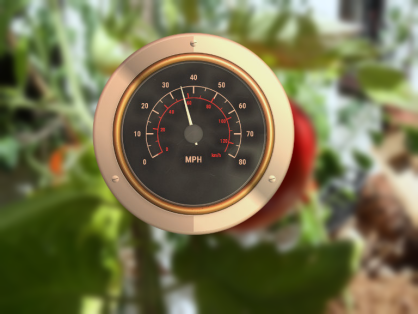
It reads 35
